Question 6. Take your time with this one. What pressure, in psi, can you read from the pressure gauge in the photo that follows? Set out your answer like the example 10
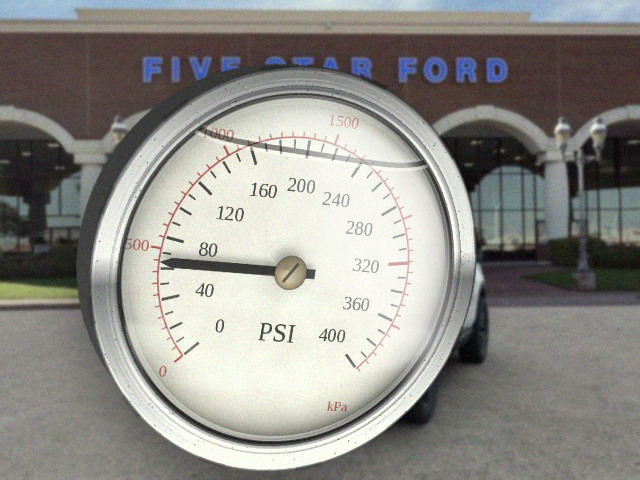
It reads 65
